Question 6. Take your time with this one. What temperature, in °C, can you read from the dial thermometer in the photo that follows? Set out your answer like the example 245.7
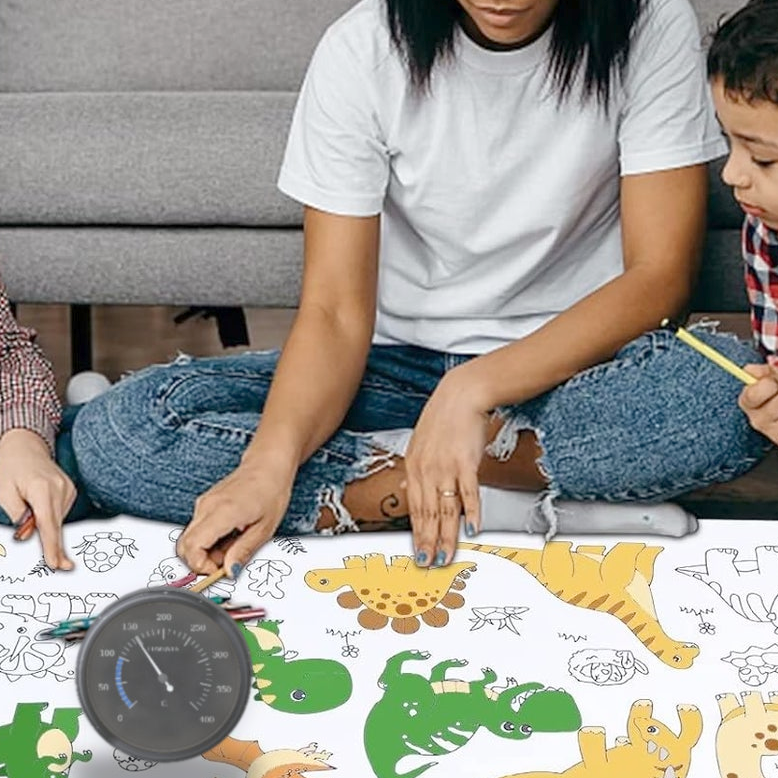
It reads 150
